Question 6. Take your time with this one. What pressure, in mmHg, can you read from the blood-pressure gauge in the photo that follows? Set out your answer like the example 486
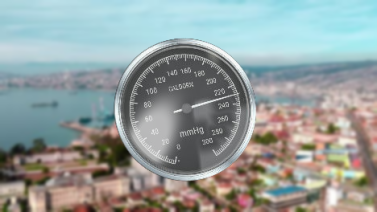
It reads 230
